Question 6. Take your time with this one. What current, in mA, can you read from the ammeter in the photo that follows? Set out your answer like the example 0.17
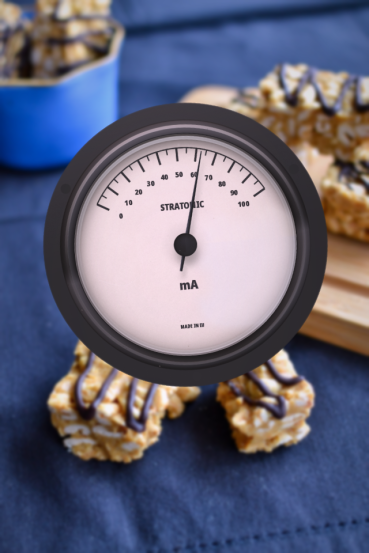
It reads 62.5
